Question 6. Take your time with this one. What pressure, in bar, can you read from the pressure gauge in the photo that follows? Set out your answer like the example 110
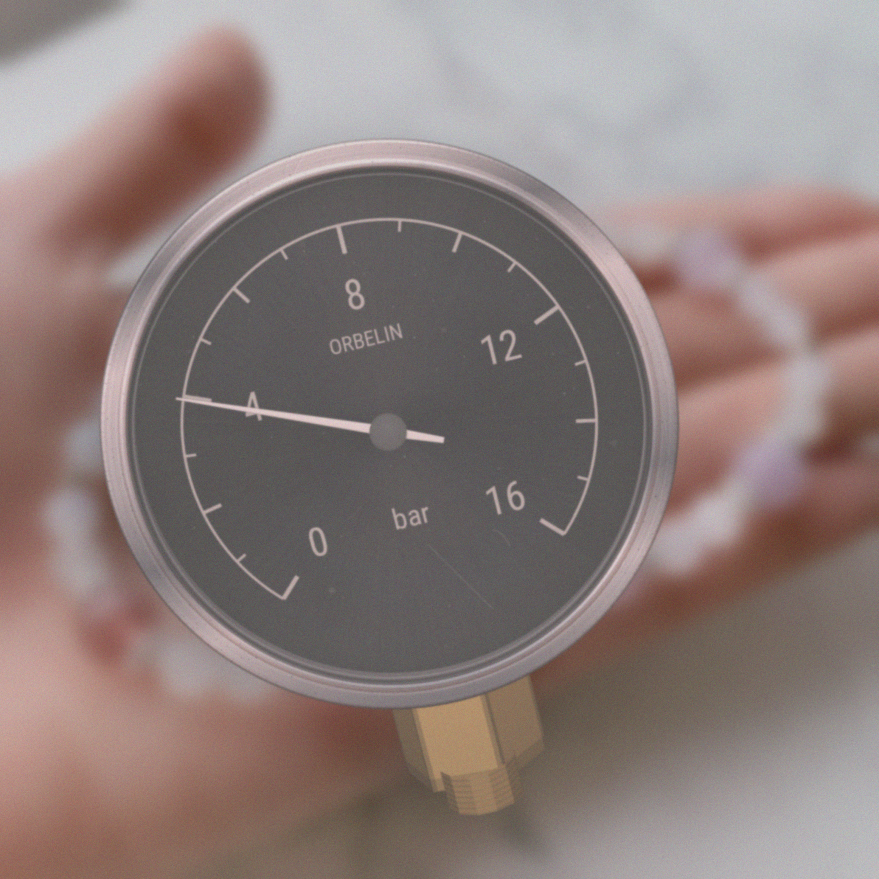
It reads 4
